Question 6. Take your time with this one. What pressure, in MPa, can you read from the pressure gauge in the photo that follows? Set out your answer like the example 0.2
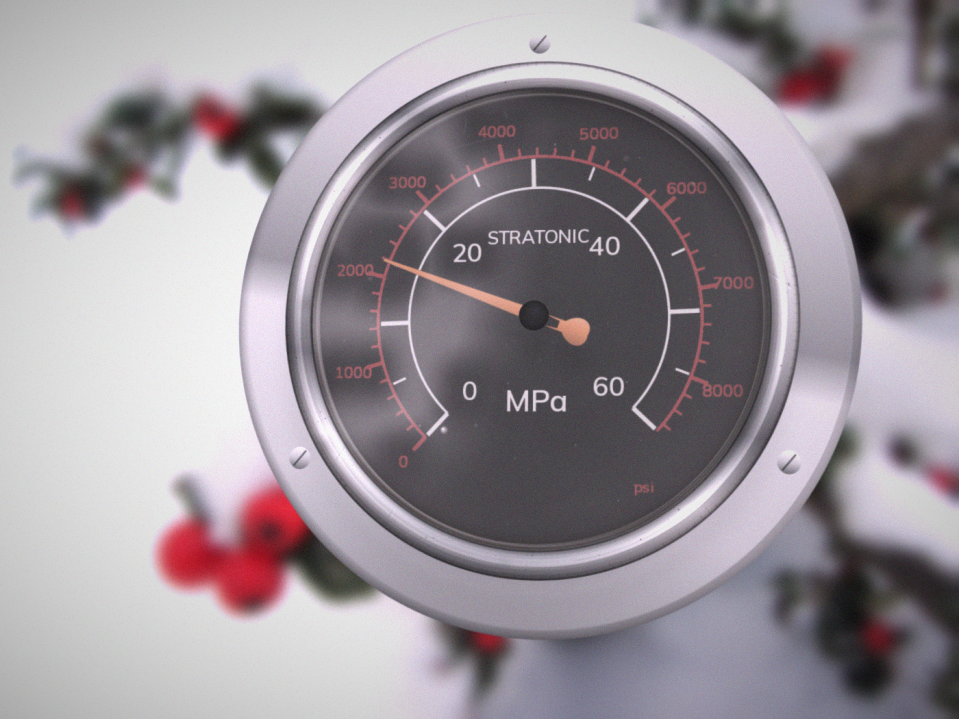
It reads 15
